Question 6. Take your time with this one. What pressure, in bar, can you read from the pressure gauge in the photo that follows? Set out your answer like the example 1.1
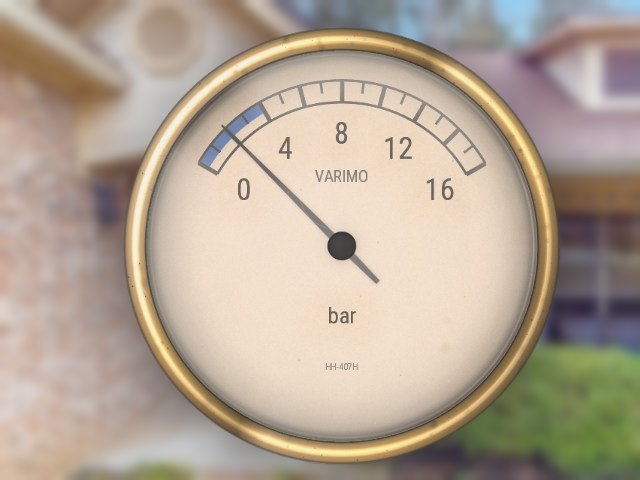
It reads 2
